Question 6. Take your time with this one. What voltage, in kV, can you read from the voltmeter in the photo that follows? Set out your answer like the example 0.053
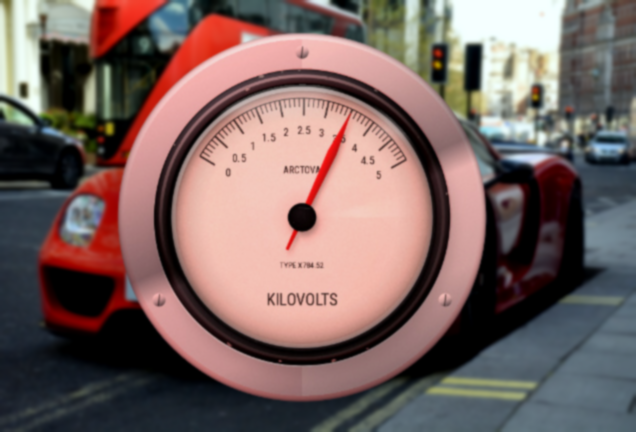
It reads 3.5
